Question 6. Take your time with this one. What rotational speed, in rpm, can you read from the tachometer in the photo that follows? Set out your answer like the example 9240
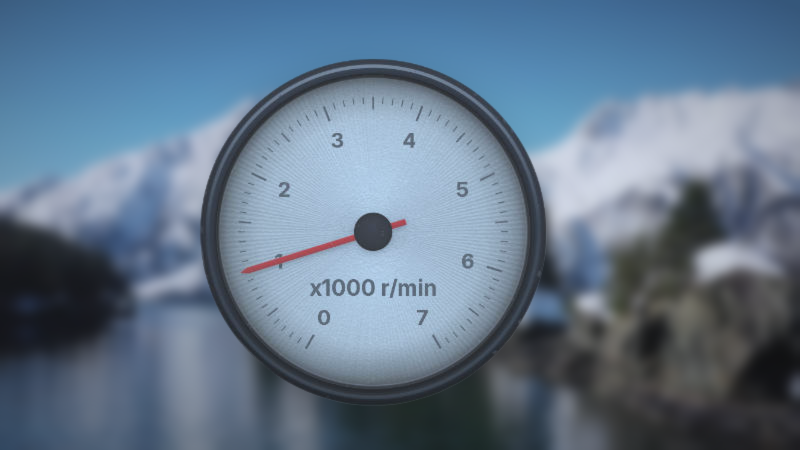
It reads 1000
